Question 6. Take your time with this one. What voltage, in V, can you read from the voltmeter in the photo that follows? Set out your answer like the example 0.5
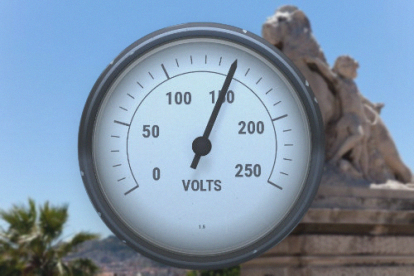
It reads 150
